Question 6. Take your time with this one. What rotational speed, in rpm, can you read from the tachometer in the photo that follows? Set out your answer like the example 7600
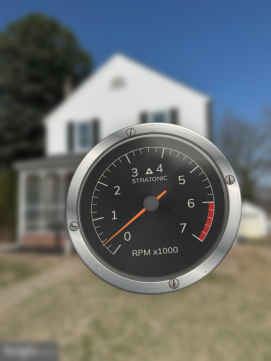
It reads 300
